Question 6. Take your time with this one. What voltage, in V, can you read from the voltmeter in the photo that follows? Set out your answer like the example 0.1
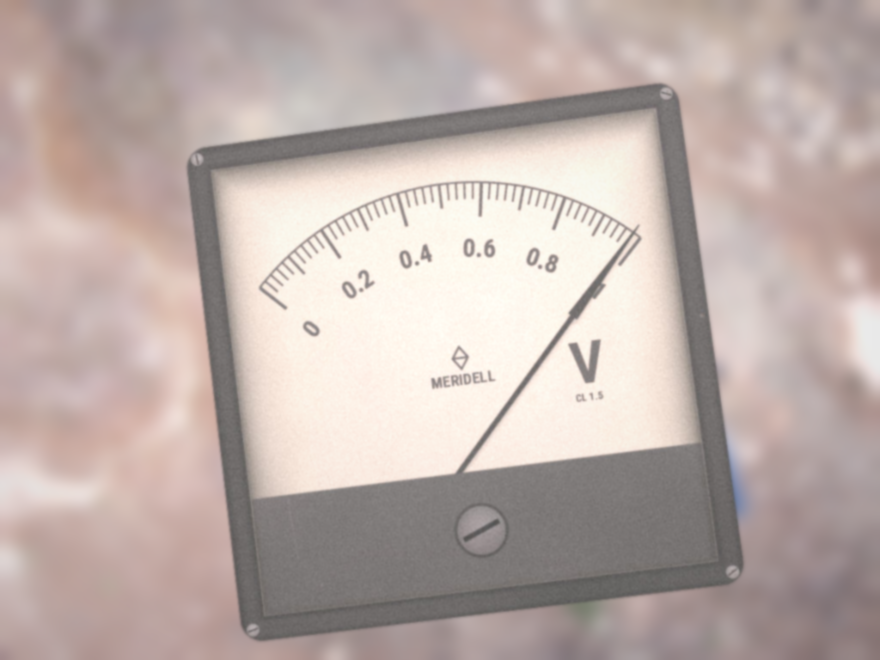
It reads 0.98
